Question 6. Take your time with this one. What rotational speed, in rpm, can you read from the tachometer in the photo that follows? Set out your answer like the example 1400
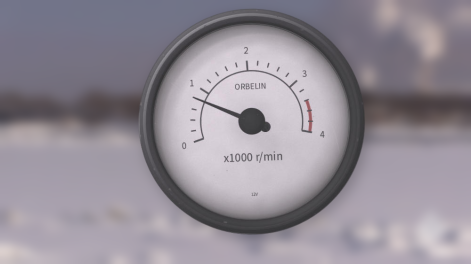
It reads 800
